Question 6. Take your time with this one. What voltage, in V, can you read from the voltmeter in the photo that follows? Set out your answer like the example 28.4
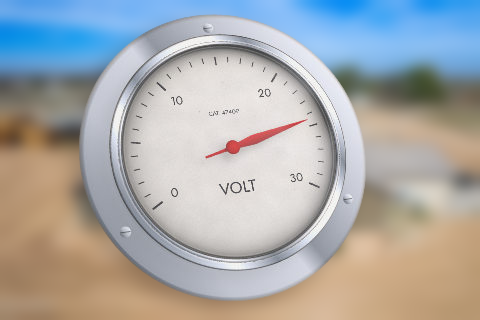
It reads 24.5
